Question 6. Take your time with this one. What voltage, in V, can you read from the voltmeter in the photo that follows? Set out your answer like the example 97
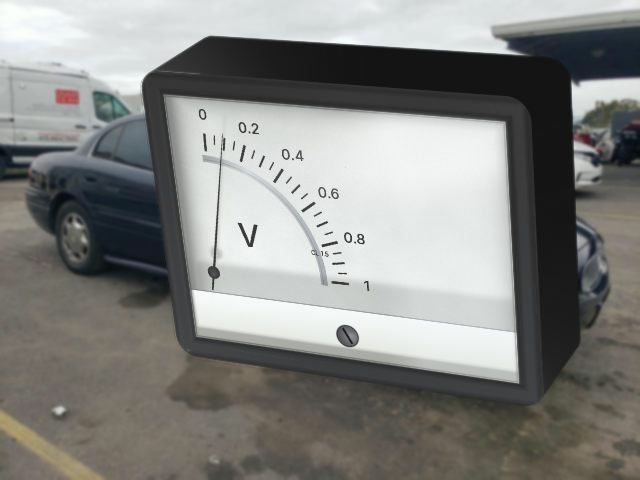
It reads 0.1
